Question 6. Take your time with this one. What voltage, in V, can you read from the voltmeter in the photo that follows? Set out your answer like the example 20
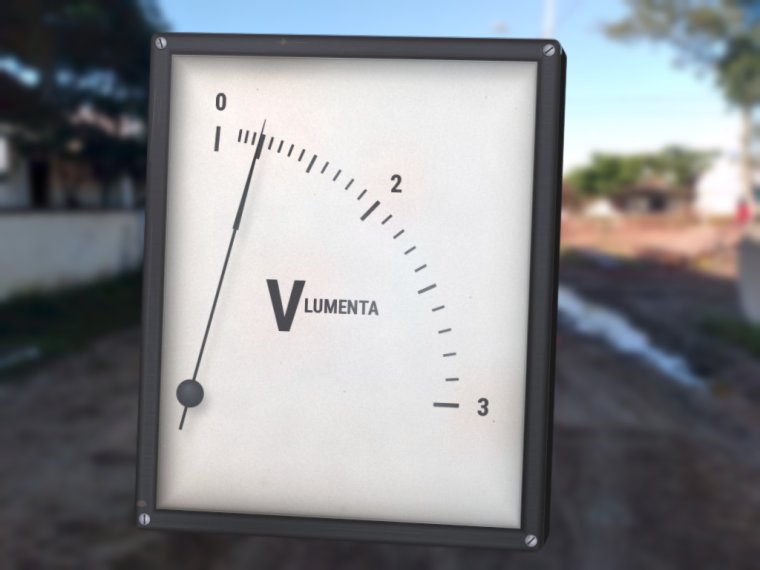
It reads 1
